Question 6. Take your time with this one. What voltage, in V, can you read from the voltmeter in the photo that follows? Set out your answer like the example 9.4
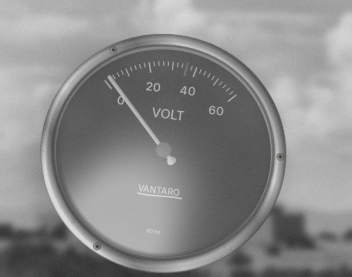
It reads 2
